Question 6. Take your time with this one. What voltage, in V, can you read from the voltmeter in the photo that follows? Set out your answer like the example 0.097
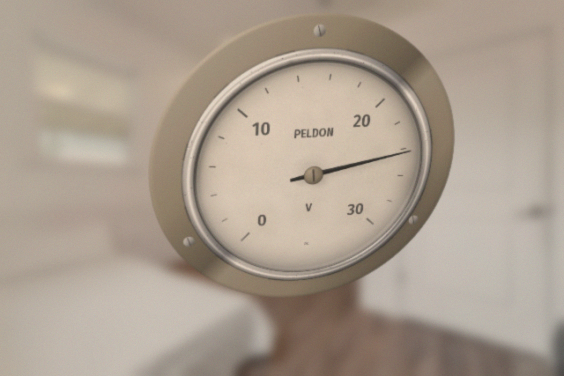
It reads 24
